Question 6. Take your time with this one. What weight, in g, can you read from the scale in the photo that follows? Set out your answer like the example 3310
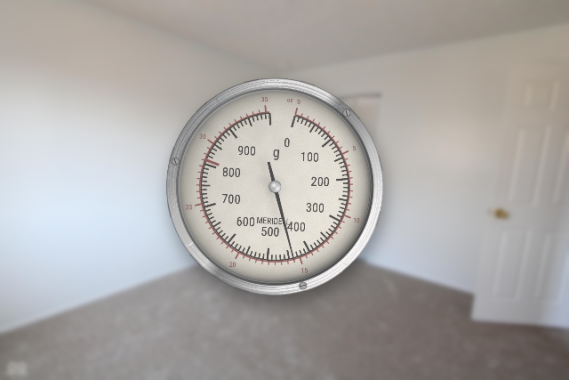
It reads 440
